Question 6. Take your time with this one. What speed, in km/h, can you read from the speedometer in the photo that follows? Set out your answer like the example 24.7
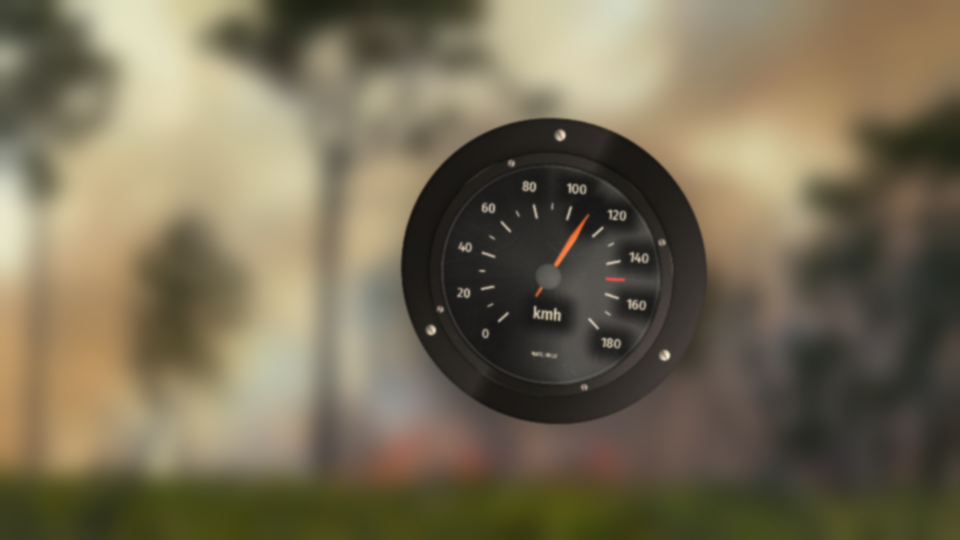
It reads 110
